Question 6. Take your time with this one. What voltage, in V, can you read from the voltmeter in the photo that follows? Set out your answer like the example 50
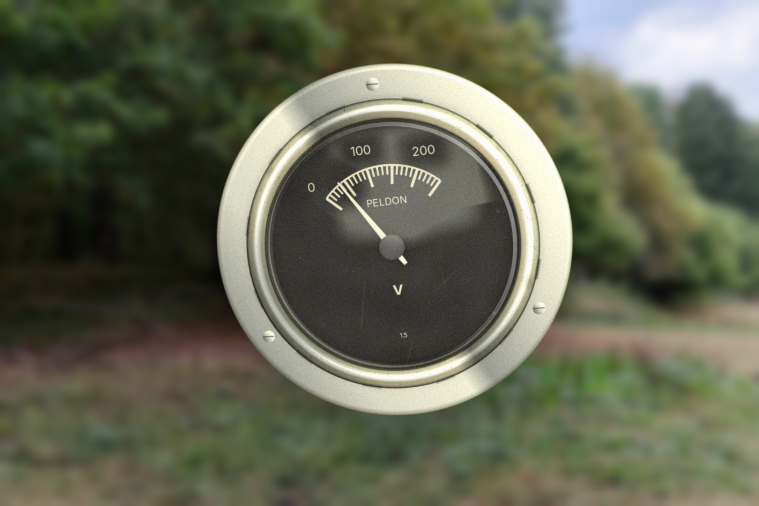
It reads 40
